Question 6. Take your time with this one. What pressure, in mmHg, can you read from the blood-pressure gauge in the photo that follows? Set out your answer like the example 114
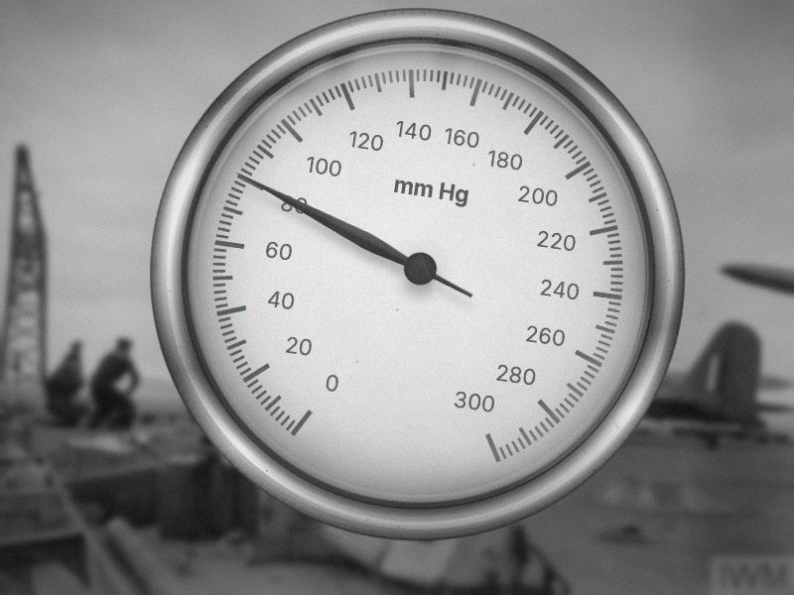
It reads 80
